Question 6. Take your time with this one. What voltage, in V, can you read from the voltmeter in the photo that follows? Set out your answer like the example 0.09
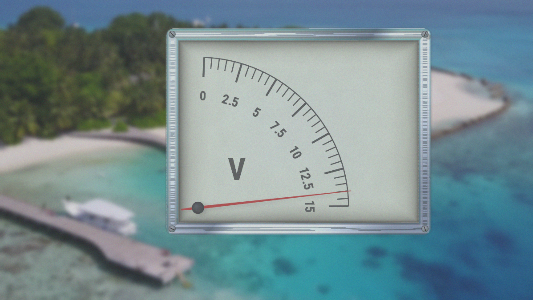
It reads 14
